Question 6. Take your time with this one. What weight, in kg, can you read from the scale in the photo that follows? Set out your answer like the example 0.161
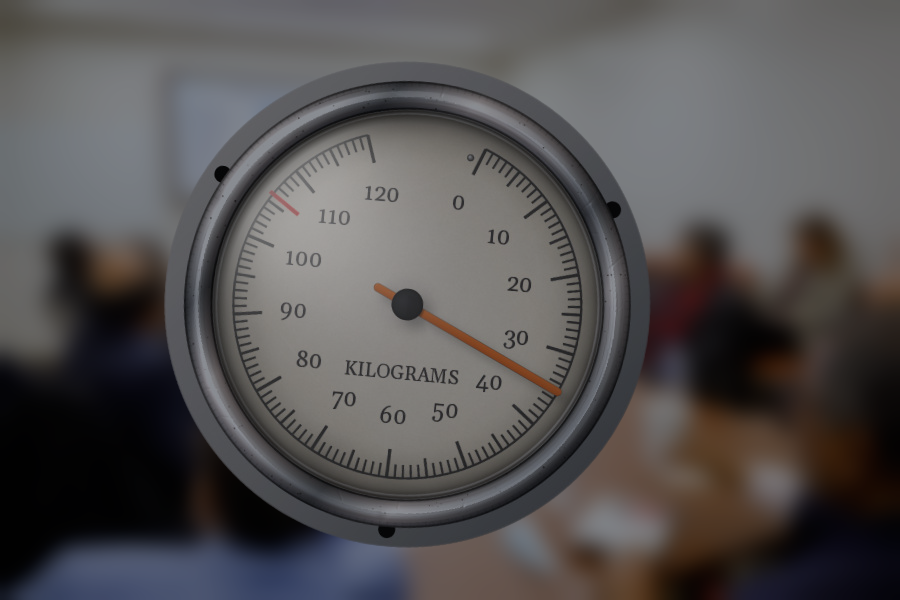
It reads 35
